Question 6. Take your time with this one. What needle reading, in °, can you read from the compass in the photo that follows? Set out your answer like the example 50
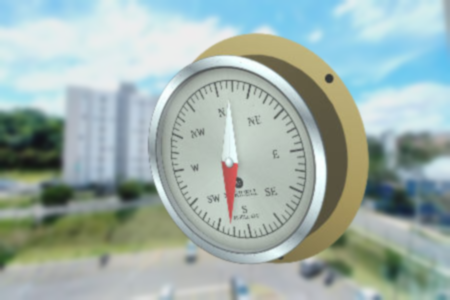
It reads 195
